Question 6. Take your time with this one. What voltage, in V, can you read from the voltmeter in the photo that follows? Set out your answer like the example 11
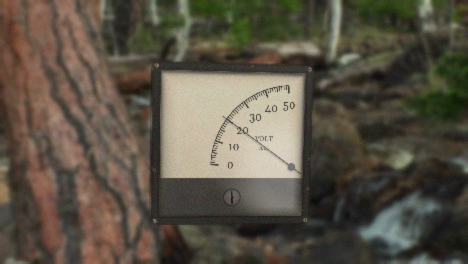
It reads 20
